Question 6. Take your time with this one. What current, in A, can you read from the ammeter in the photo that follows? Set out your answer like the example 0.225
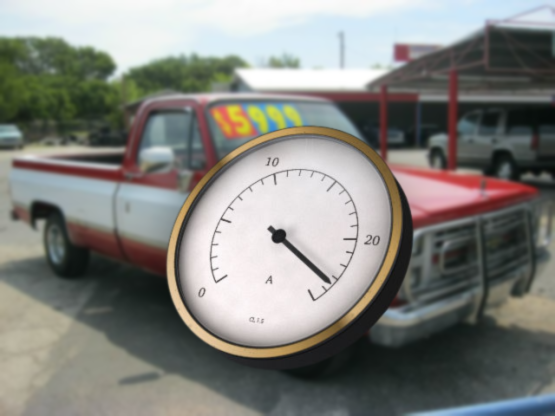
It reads 23.5
